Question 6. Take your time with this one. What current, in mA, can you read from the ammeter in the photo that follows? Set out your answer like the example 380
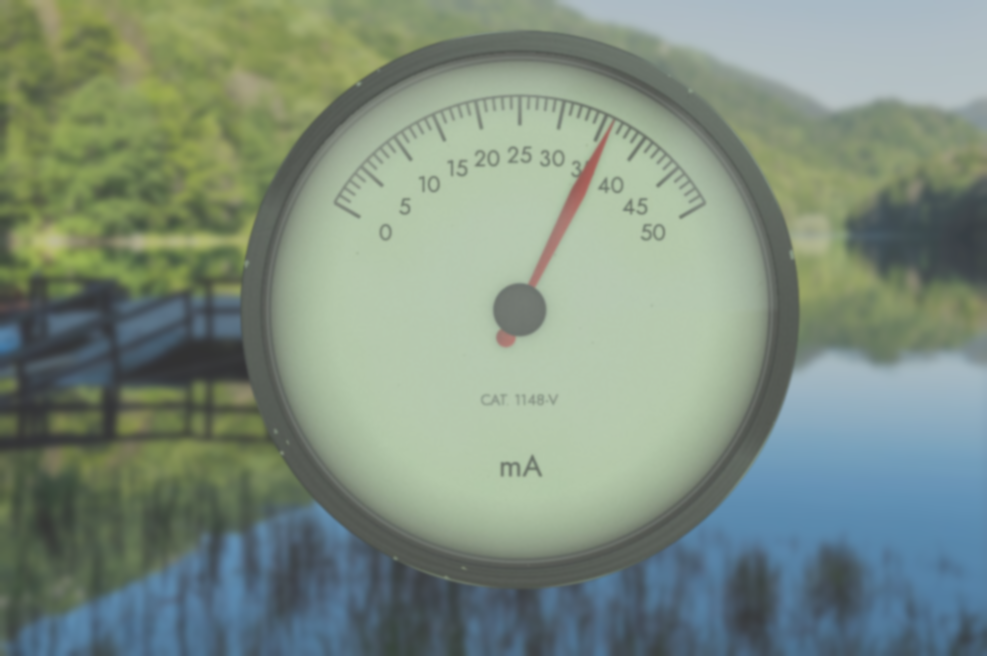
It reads 36
